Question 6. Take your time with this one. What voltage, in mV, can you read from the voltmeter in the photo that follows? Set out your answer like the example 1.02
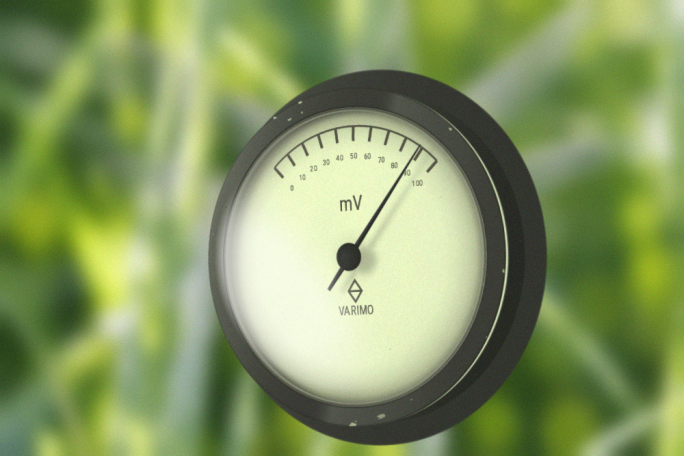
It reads 90
